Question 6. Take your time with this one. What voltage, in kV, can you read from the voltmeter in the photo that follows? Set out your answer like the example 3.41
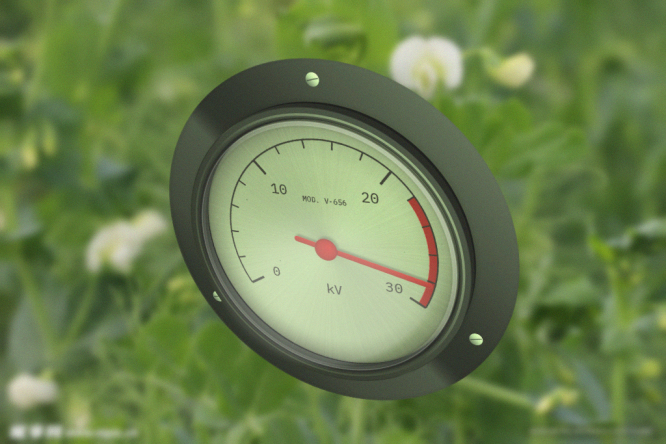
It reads 28
